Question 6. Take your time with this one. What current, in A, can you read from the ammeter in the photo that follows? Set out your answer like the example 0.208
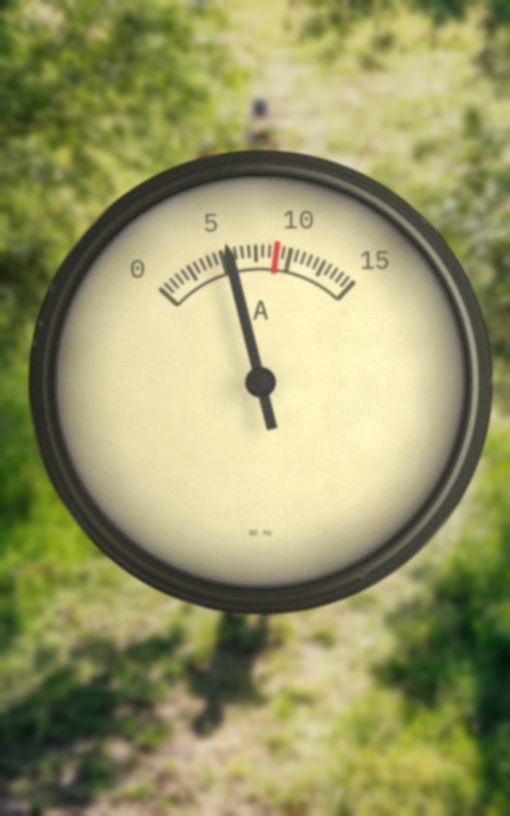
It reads 5.5
